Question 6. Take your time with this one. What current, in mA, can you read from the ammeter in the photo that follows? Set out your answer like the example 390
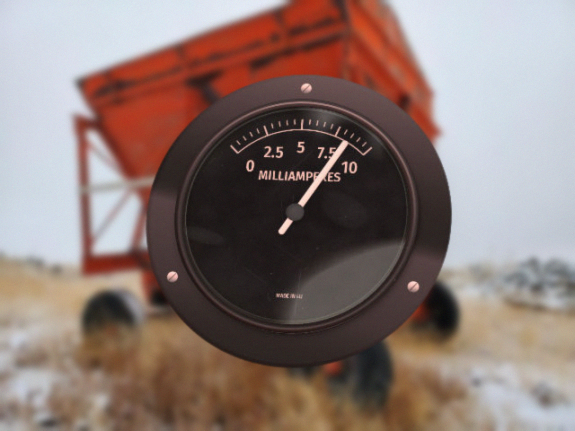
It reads 8.5
